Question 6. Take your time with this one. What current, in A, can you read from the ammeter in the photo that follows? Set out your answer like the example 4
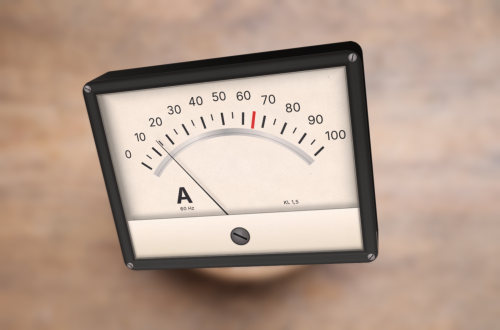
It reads 15
